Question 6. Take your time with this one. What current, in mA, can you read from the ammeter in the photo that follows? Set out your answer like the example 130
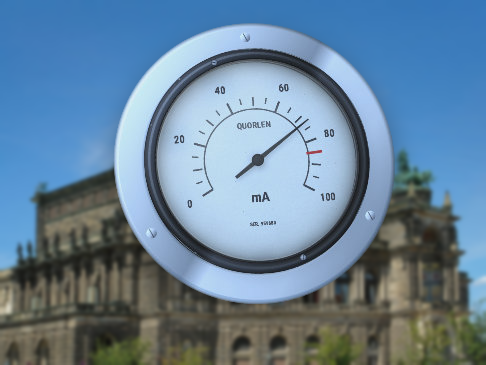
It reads 72.5
